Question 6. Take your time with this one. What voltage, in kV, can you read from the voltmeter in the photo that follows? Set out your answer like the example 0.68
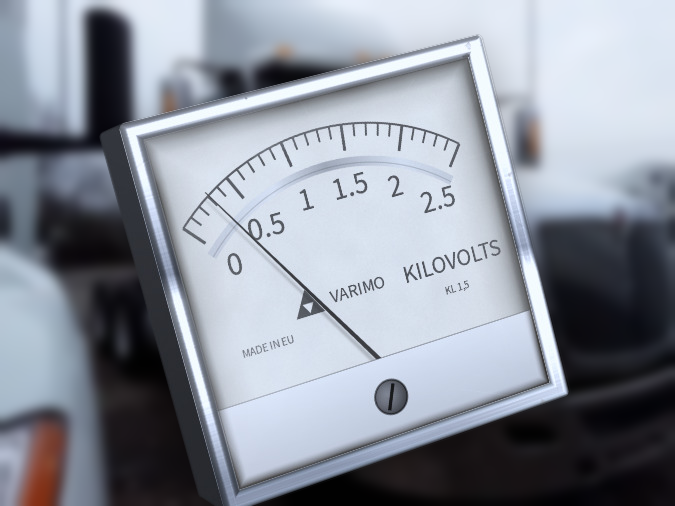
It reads 0.3
